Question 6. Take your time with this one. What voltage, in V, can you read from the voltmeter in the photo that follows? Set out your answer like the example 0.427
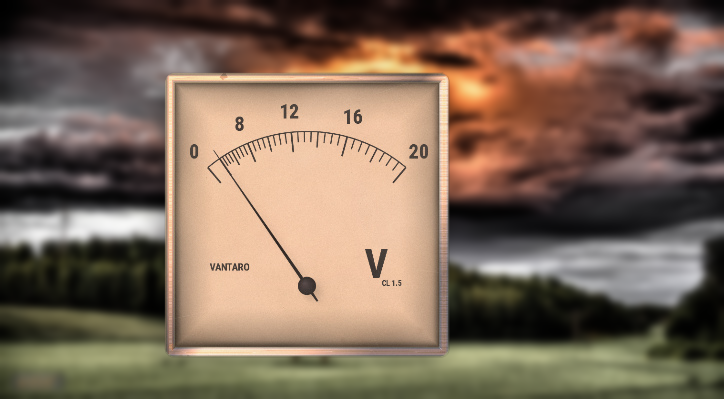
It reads 4
